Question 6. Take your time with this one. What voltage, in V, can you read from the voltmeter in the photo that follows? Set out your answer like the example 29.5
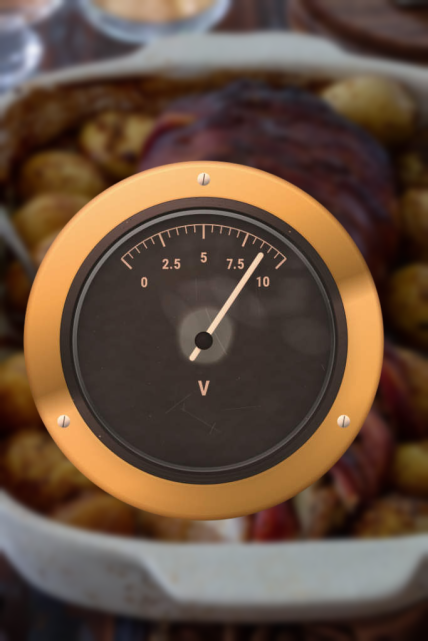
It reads 8.75
